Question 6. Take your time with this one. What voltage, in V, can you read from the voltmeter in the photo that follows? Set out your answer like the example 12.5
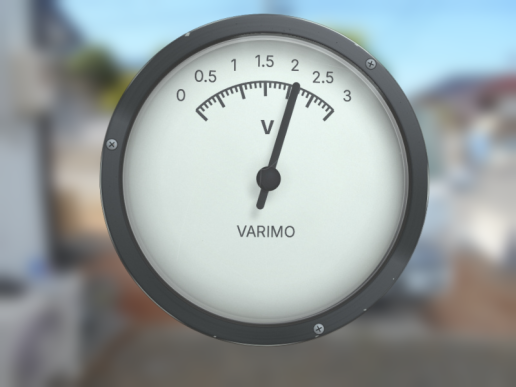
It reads 2.1
